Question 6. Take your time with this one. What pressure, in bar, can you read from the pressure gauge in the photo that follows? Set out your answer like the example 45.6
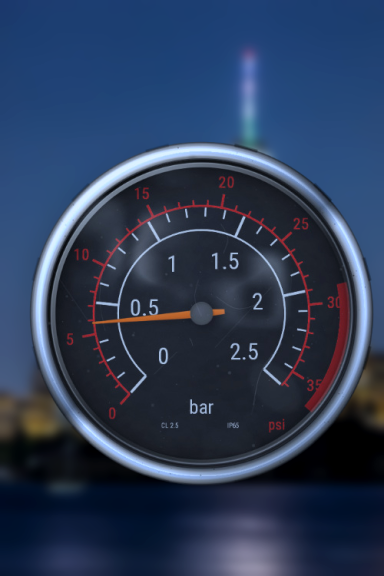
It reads 0.4
